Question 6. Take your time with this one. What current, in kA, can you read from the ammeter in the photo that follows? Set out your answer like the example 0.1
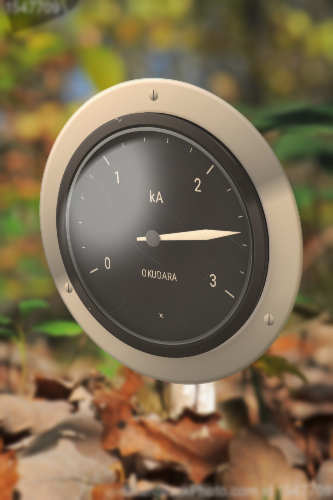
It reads 2.5
